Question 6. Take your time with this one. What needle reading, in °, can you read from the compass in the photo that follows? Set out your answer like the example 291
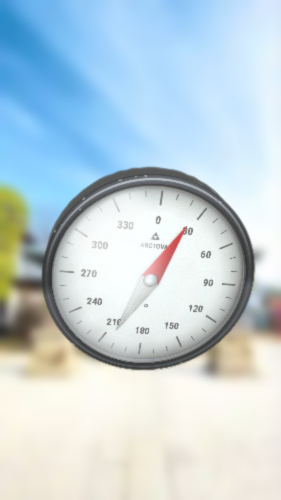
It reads 25
